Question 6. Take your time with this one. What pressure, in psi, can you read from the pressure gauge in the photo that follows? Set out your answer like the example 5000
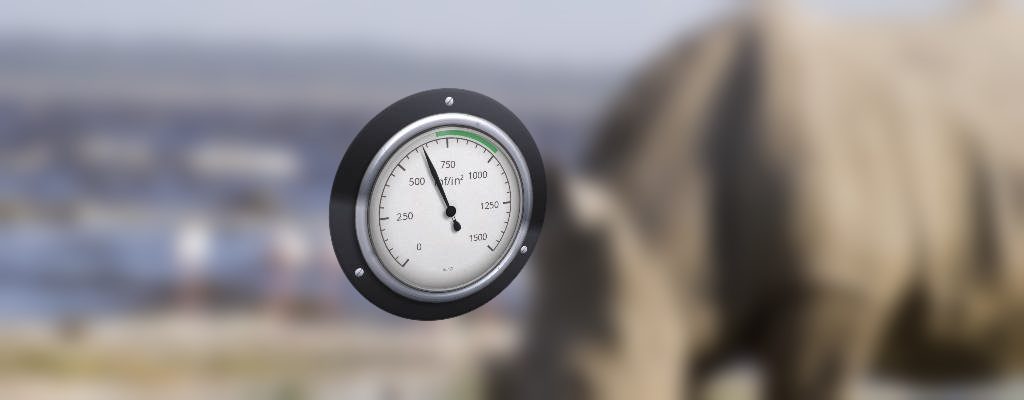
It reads 625
